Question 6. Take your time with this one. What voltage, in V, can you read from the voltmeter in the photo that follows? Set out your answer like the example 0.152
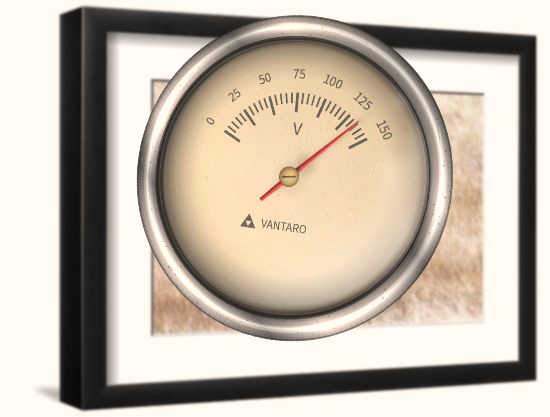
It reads 135
